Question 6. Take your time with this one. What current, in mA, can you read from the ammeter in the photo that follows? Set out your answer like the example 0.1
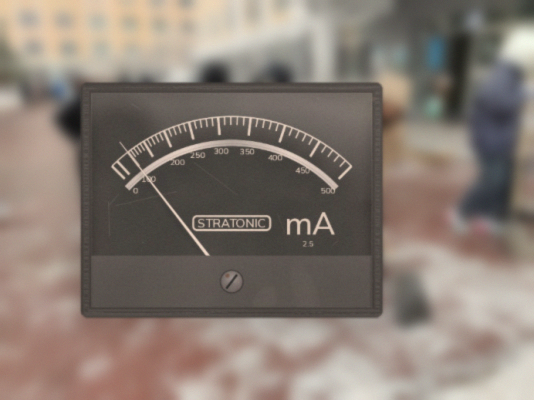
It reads 100
